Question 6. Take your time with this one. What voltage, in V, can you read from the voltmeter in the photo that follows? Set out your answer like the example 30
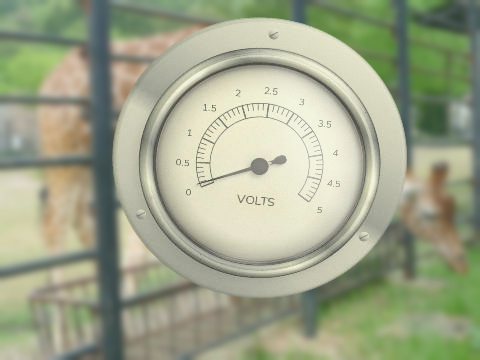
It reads 0.1
